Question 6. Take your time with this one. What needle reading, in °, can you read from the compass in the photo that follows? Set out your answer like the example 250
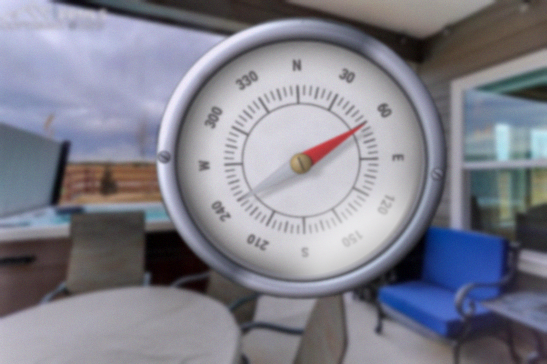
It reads 60
